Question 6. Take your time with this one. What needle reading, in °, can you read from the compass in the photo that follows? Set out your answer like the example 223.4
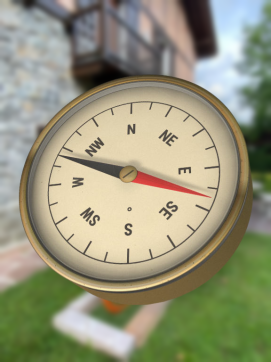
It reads 112.5
